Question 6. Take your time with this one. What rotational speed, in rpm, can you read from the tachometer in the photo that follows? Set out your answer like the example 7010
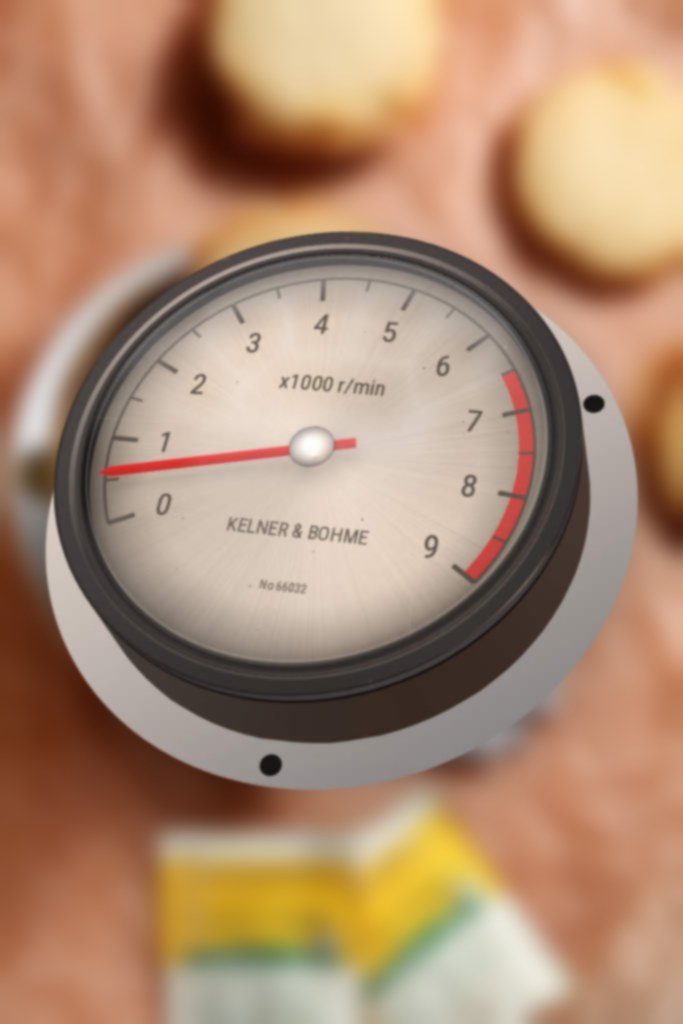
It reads 500
